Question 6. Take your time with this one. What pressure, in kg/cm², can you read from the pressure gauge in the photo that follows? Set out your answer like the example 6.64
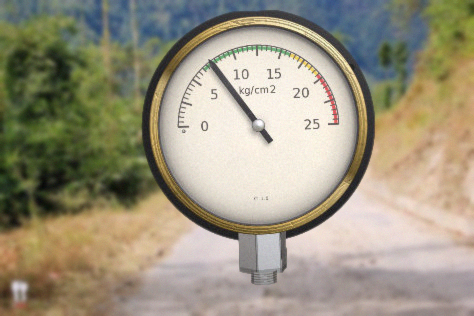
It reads 7.5
